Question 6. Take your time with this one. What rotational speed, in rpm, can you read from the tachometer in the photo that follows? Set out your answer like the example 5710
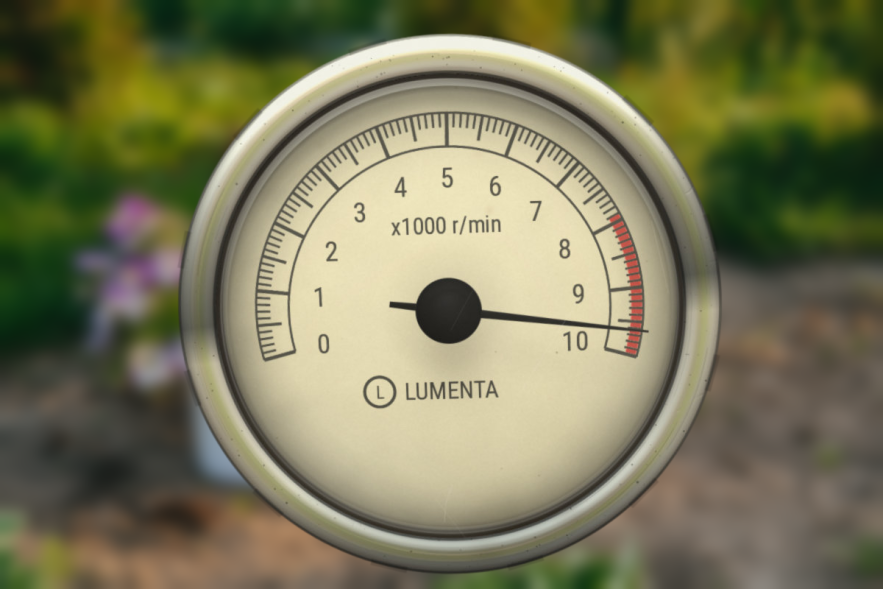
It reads 9600
